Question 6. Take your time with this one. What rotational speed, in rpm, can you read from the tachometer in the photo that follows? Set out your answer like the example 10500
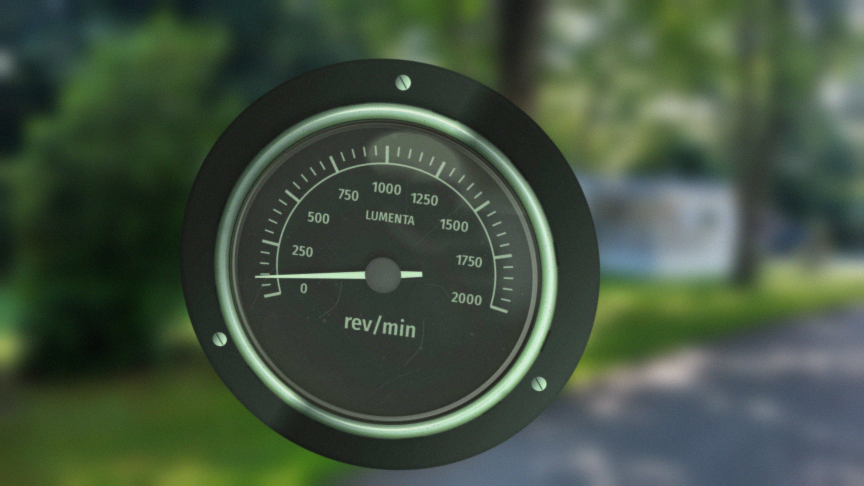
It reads 100
